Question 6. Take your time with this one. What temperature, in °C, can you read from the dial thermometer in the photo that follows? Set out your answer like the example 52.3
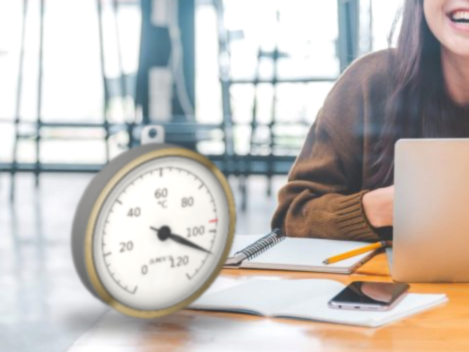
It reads 108
